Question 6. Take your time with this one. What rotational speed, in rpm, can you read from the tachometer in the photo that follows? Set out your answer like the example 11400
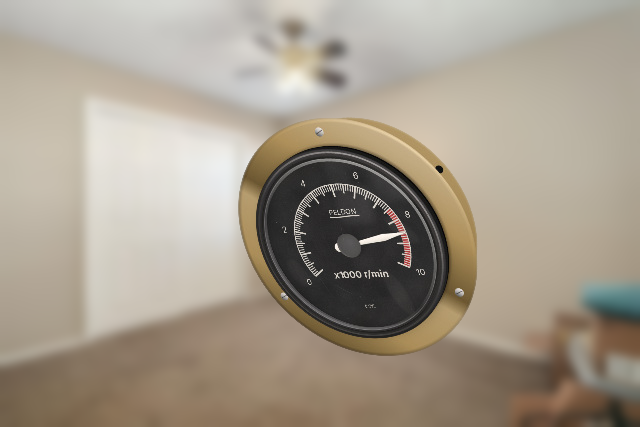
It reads 8500
